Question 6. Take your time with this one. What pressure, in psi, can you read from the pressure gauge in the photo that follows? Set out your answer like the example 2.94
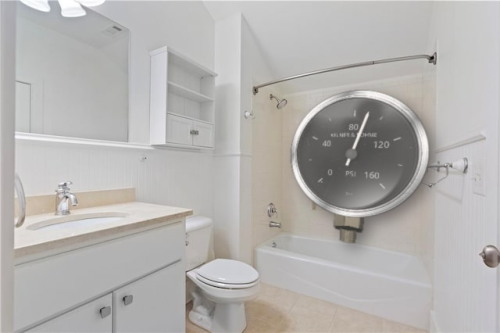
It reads 90
